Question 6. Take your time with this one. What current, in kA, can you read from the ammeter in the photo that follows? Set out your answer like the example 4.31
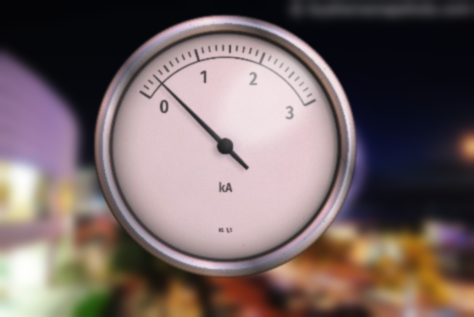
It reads 0.3
